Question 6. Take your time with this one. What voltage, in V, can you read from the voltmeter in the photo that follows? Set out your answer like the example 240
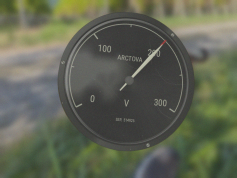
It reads 200
